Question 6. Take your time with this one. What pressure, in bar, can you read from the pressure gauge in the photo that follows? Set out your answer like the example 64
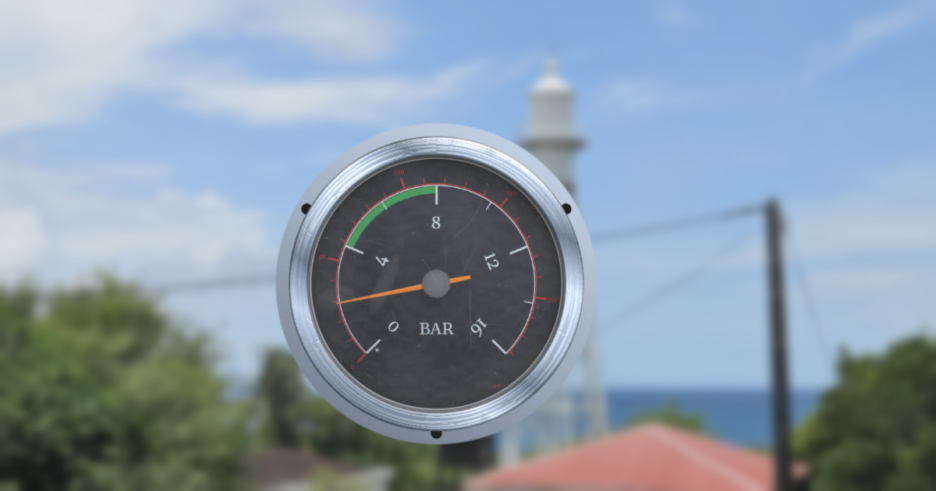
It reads 2
